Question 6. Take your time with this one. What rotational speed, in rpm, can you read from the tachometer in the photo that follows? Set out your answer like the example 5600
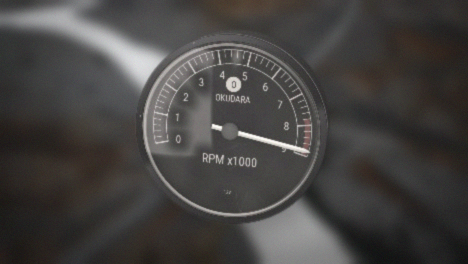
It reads 8800
